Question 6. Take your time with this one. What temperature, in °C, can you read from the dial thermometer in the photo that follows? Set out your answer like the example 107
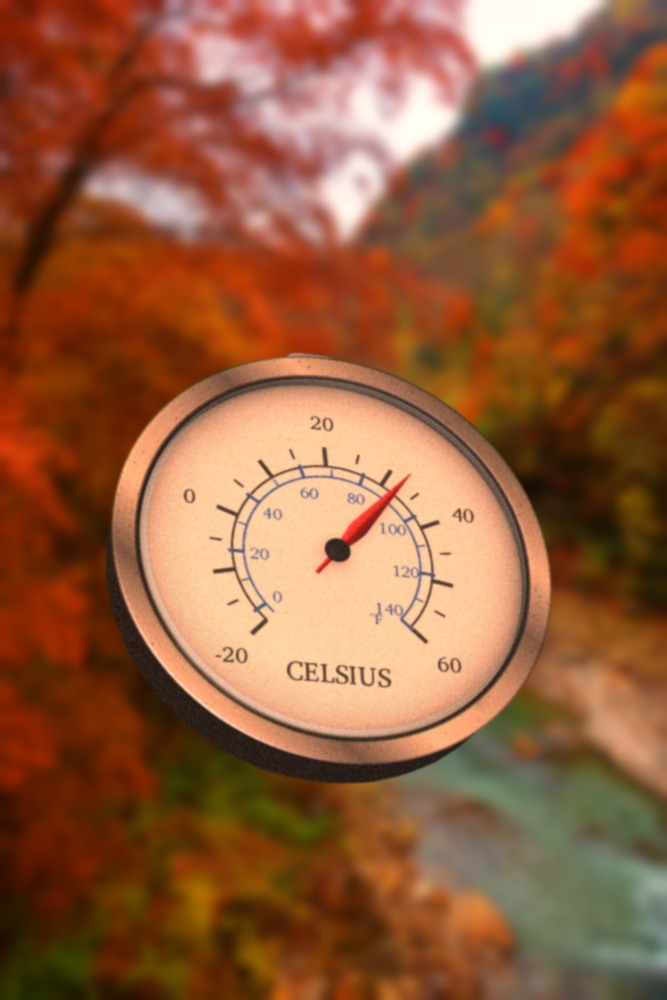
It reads 32.5
